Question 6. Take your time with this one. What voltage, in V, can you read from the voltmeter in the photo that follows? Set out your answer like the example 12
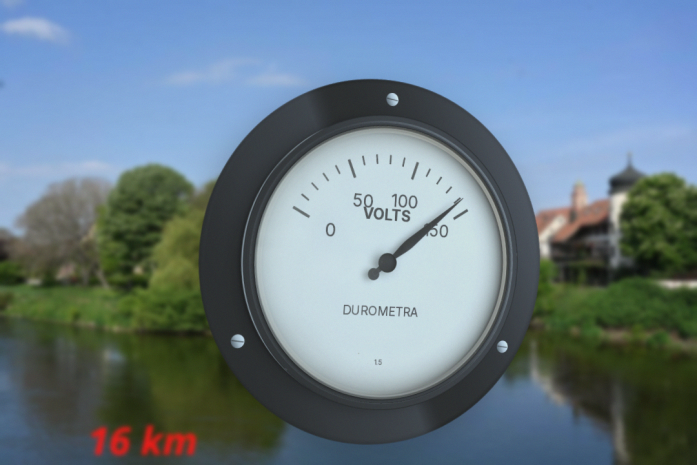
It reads 140
